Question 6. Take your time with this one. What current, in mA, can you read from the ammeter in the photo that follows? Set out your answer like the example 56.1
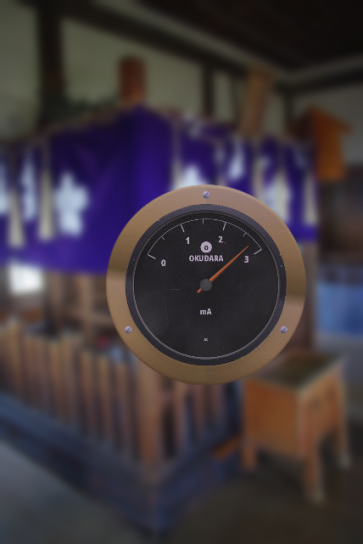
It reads 2.75
